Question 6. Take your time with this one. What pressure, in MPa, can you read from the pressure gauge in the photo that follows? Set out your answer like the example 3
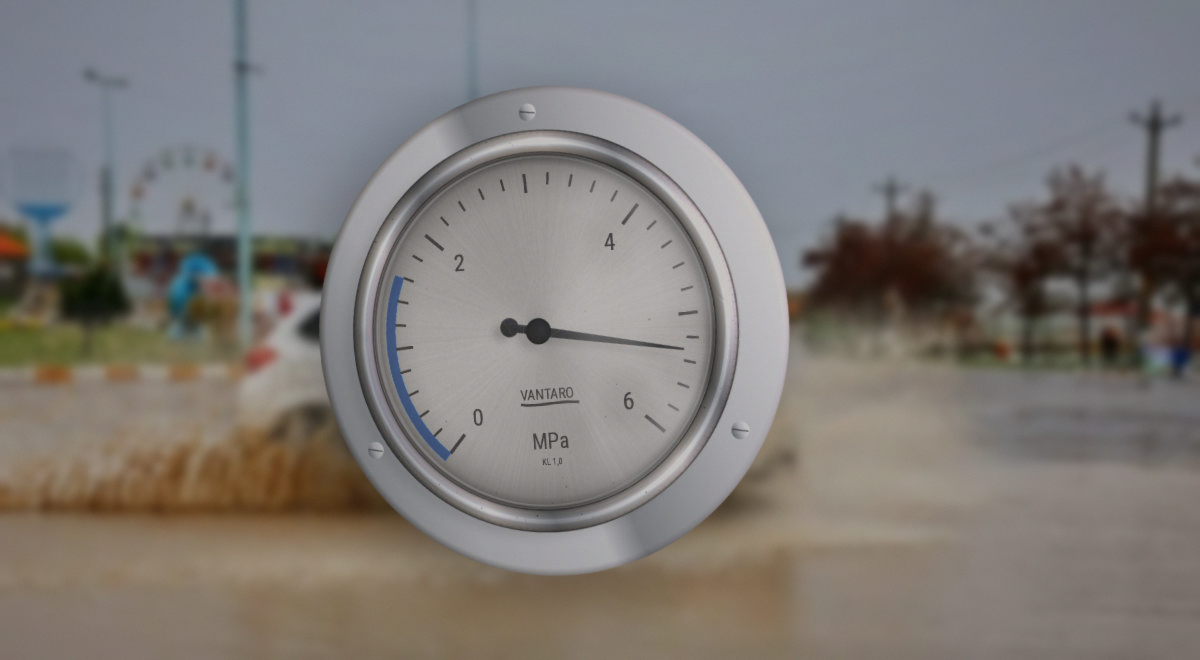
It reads 5.3
